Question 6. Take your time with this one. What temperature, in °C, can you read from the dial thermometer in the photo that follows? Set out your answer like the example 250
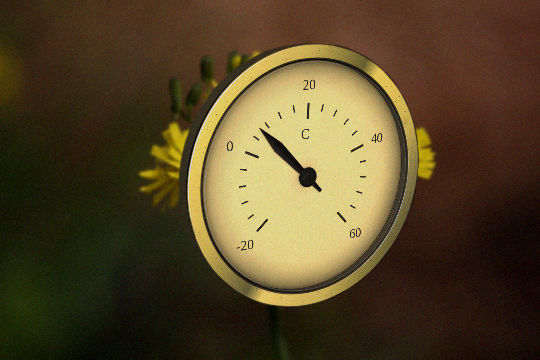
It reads 6
